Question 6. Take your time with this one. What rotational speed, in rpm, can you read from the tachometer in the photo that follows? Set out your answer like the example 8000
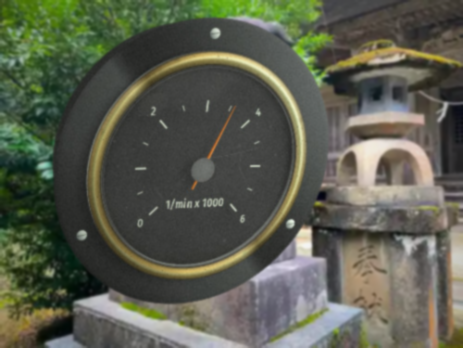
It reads 3500
